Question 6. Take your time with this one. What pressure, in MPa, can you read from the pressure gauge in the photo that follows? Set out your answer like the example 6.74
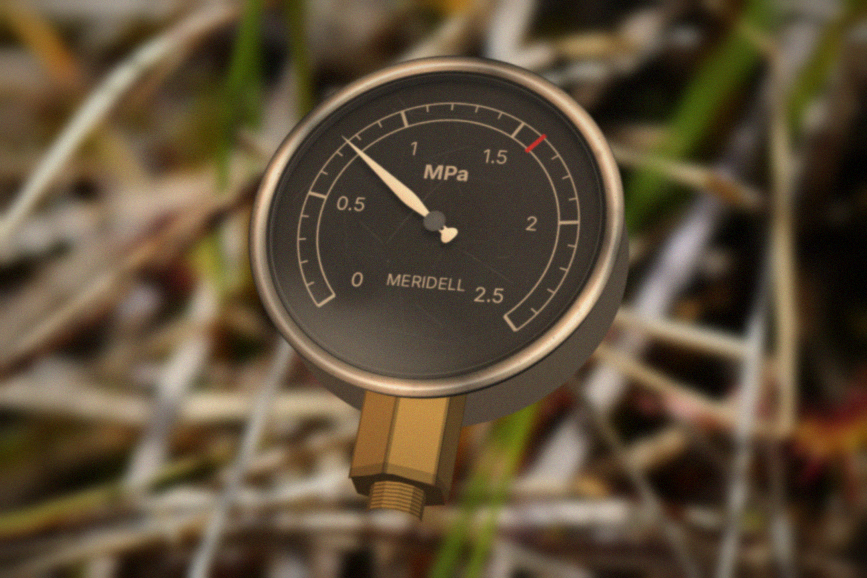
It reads 0.75
